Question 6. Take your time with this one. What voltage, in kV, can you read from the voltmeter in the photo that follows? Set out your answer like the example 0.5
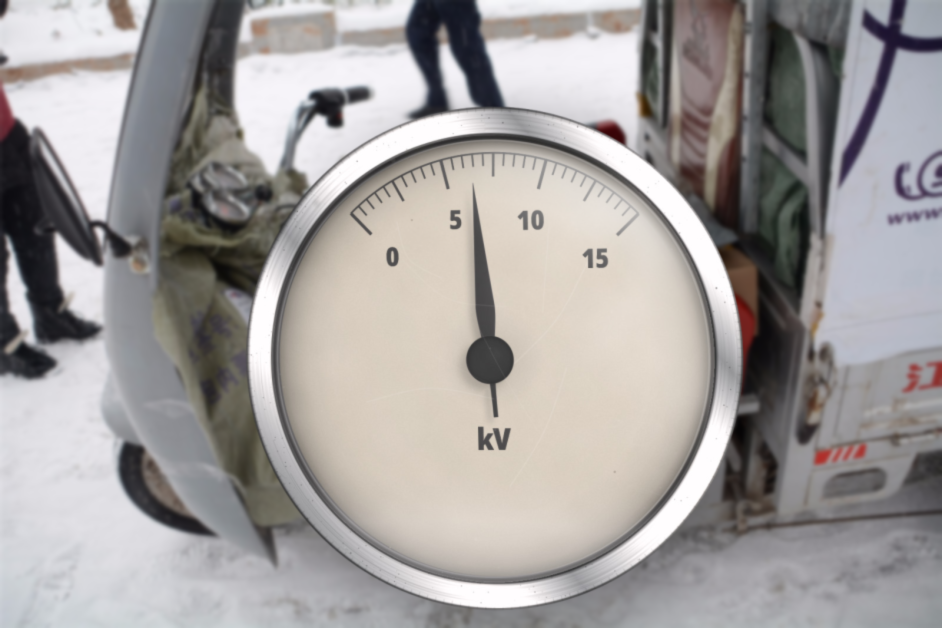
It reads 6.5
